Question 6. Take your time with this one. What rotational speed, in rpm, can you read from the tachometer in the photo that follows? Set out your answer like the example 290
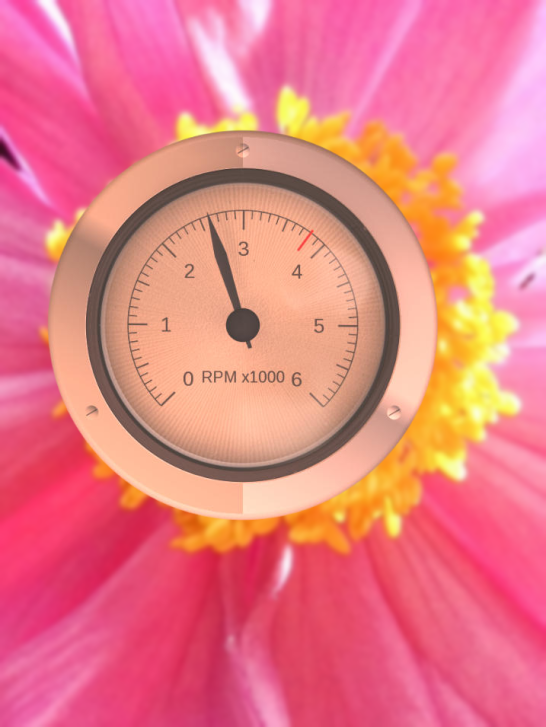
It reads 2600
